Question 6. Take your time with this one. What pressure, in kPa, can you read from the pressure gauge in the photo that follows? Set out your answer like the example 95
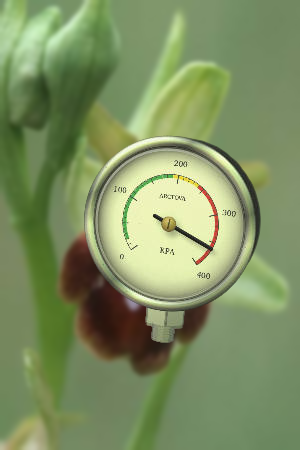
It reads 360
